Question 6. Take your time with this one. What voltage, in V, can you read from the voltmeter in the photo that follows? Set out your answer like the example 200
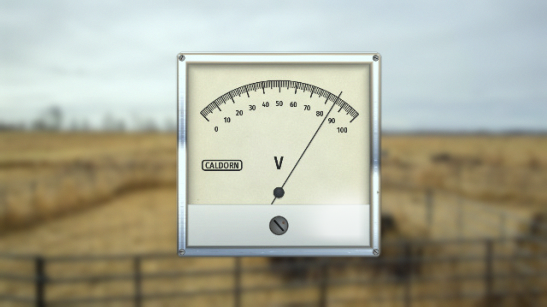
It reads 85
